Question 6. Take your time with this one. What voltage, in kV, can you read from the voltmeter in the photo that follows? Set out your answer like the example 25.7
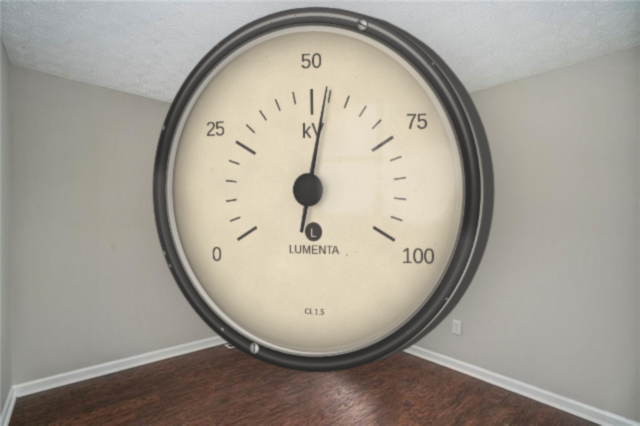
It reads 55
